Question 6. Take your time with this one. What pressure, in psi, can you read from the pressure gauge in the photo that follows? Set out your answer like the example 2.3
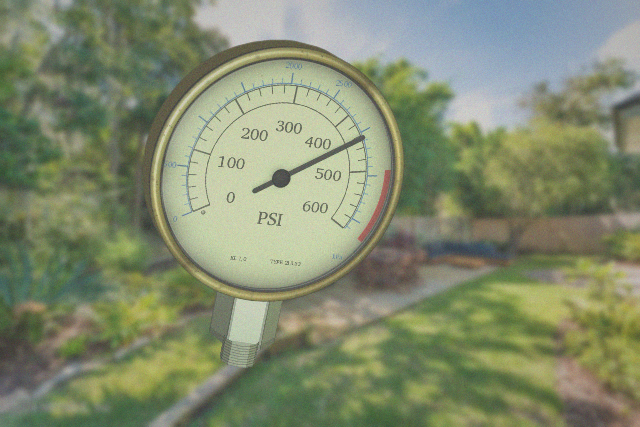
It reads 440
